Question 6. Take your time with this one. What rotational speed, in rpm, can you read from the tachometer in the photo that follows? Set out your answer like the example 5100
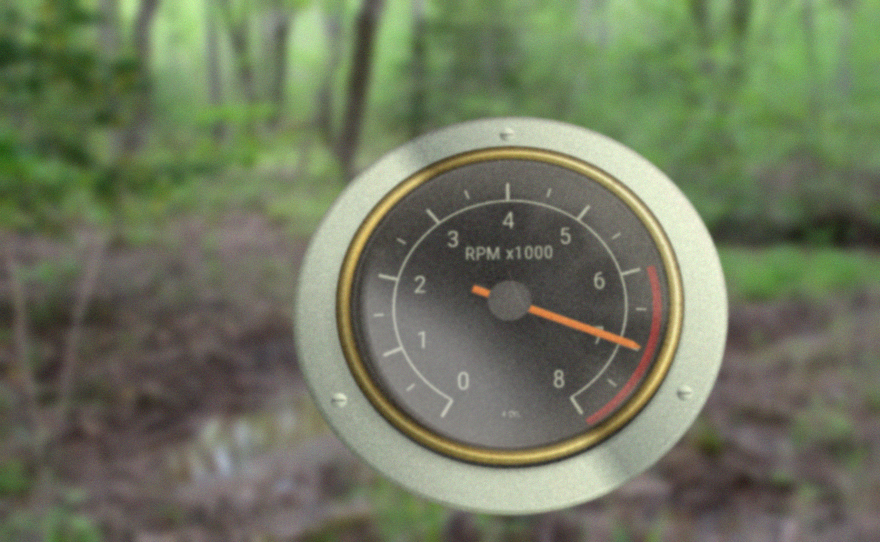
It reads 7000
